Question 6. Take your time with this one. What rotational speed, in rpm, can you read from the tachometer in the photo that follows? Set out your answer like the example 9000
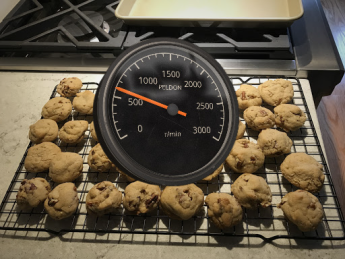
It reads 600
